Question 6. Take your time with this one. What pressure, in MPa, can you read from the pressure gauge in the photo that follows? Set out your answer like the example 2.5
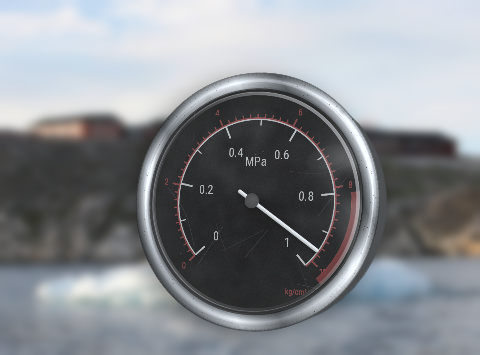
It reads 0.95
